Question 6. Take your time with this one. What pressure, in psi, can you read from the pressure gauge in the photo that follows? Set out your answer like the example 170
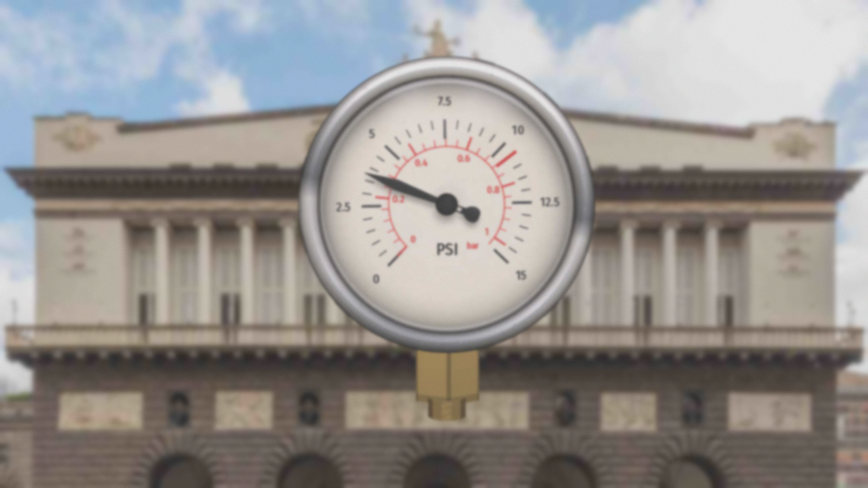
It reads 3.75
